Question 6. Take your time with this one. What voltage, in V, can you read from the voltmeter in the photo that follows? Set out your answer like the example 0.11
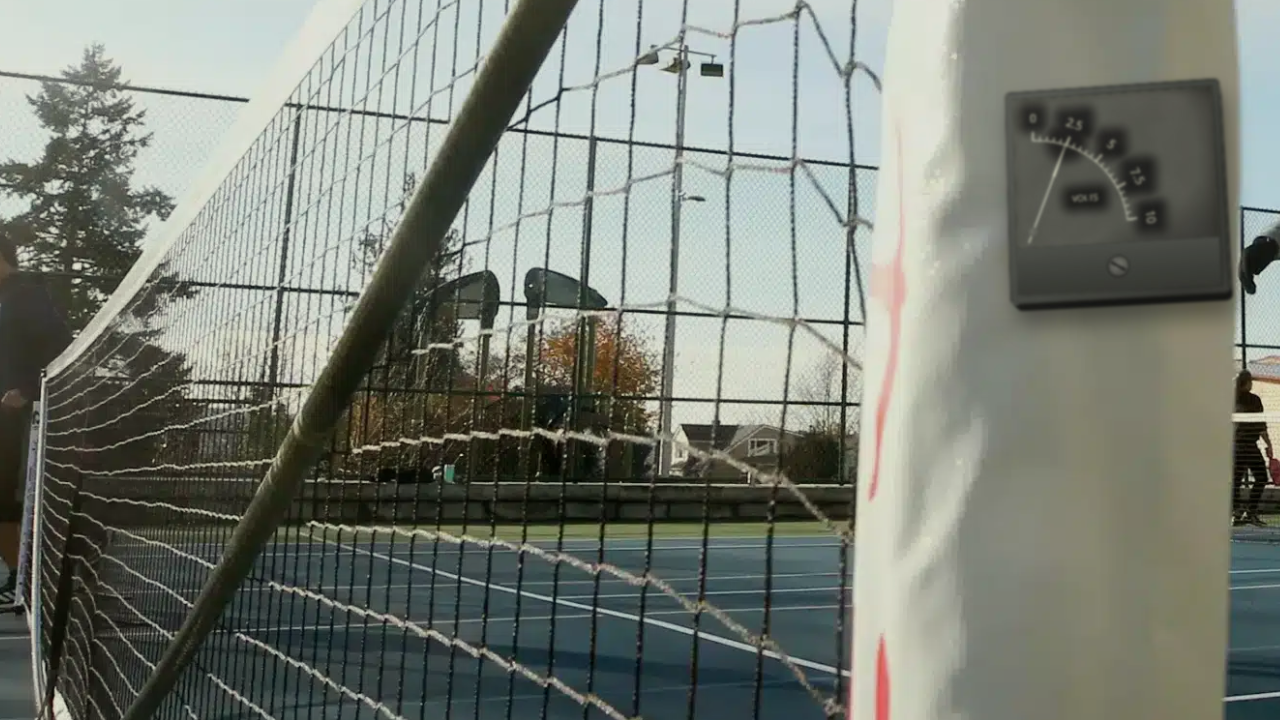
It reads 2.5
